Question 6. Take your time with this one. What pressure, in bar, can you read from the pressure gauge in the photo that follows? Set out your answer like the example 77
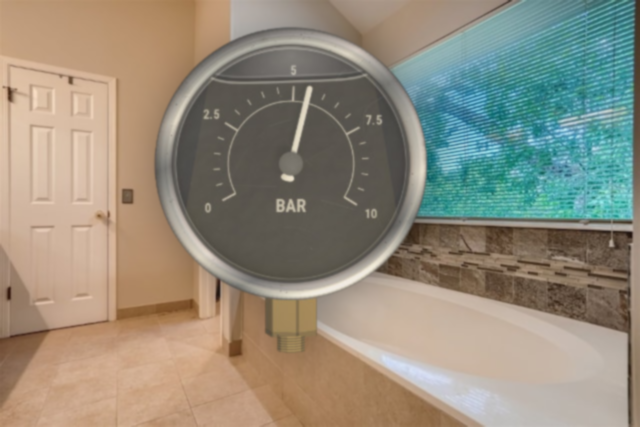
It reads 5.5
